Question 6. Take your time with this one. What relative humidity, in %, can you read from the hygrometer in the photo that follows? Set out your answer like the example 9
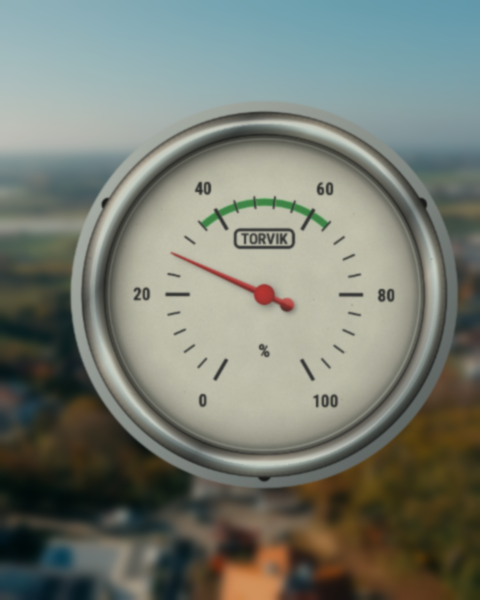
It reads 28
